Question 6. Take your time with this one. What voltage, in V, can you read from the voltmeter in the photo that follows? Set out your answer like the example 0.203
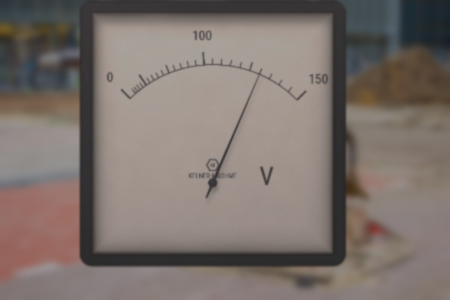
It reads 130
